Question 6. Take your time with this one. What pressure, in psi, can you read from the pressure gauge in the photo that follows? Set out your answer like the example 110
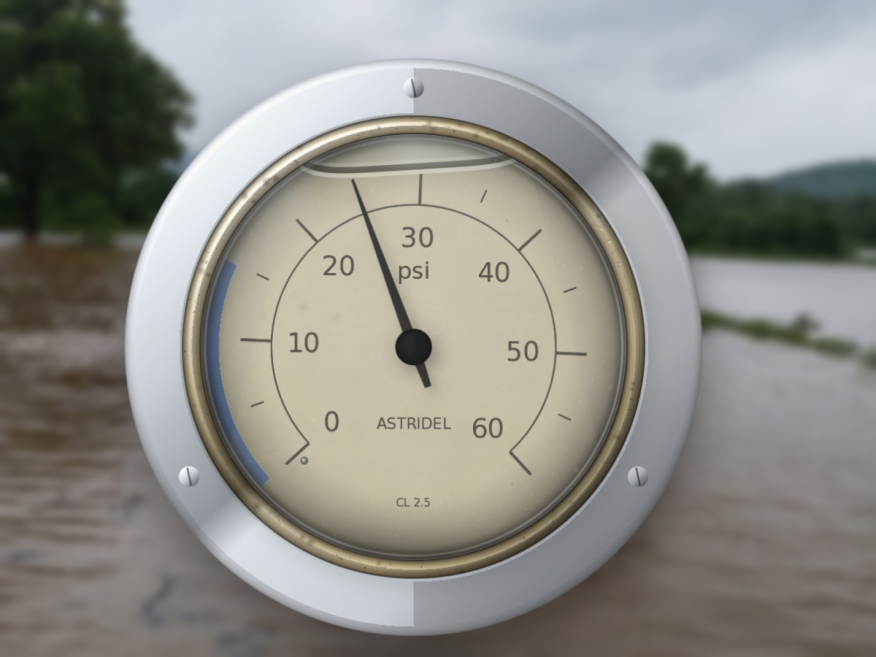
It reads 25
